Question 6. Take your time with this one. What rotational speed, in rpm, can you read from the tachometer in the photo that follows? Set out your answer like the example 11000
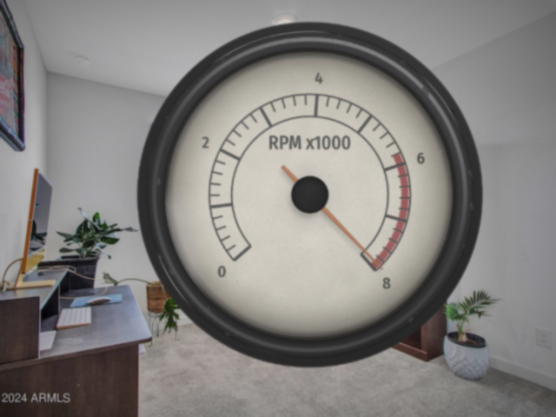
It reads 7900
